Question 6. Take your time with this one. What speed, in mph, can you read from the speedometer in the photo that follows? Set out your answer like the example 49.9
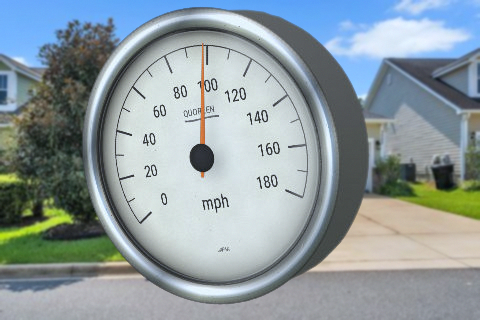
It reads 100
